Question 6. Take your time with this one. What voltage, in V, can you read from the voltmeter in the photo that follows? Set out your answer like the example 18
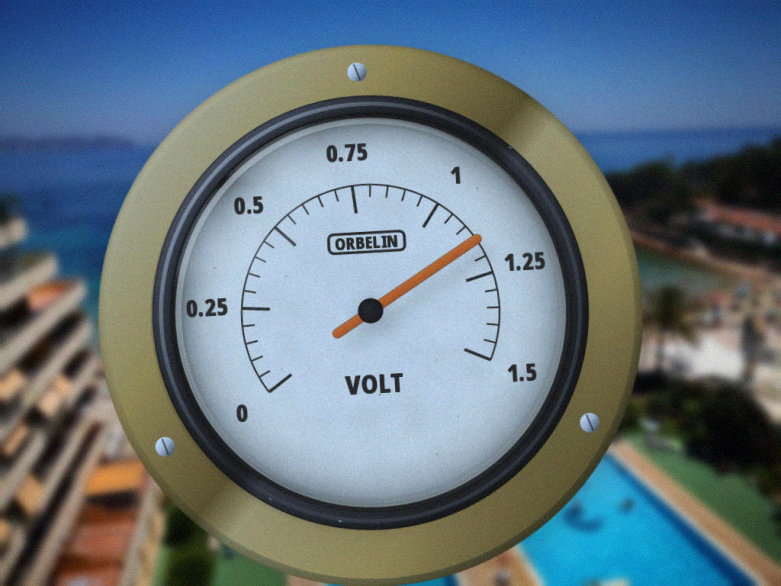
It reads 1.15
